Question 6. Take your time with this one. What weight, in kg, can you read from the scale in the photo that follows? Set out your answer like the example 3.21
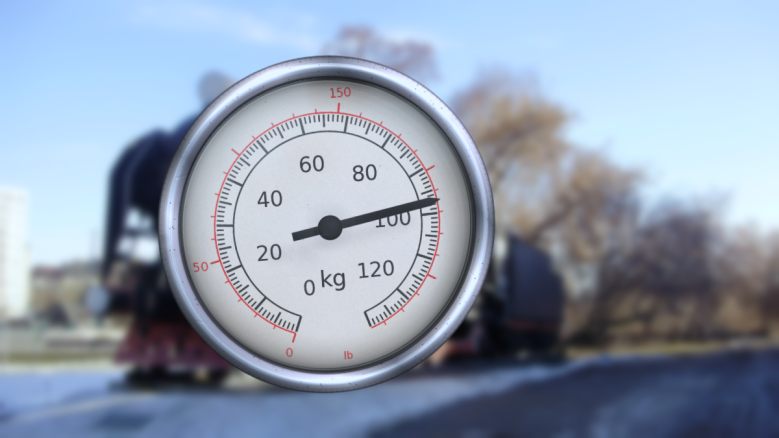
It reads 97
